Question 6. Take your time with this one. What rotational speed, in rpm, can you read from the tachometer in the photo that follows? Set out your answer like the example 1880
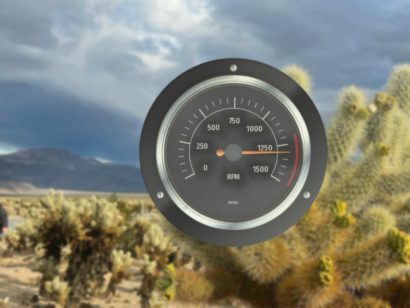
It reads 1300
